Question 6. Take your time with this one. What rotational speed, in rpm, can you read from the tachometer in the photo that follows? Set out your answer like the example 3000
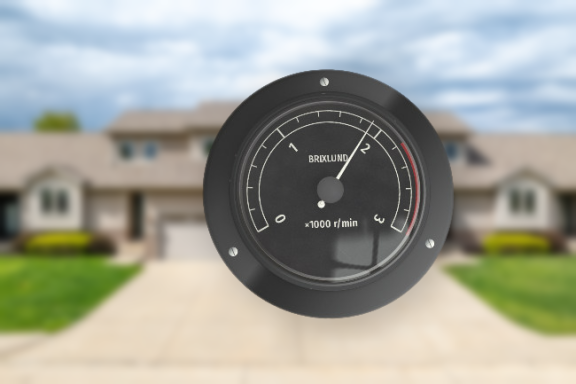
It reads 1900
